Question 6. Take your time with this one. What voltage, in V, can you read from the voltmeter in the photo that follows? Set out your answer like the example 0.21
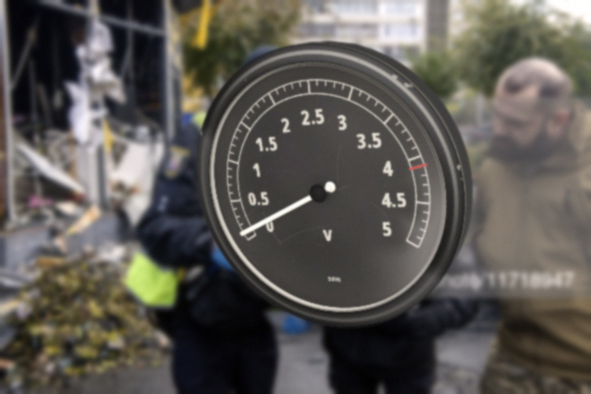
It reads 0.1
